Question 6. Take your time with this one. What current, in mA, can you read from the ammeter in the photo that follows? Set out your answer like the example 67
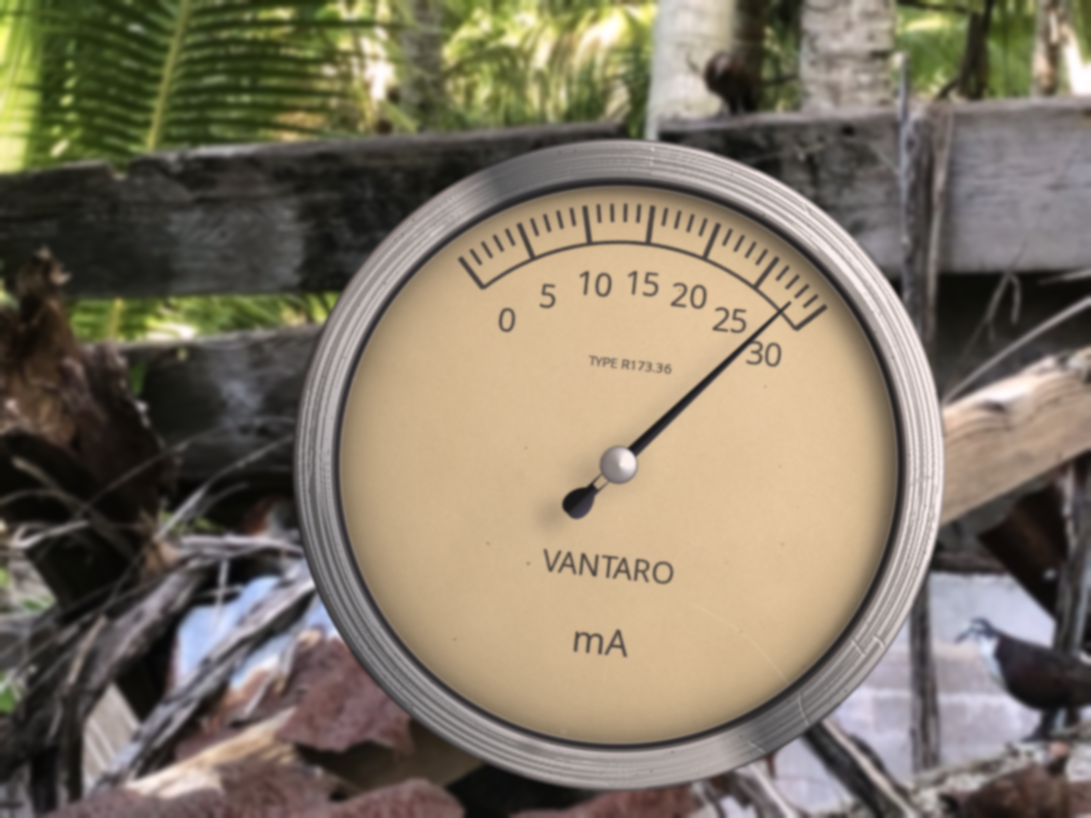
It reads 28
